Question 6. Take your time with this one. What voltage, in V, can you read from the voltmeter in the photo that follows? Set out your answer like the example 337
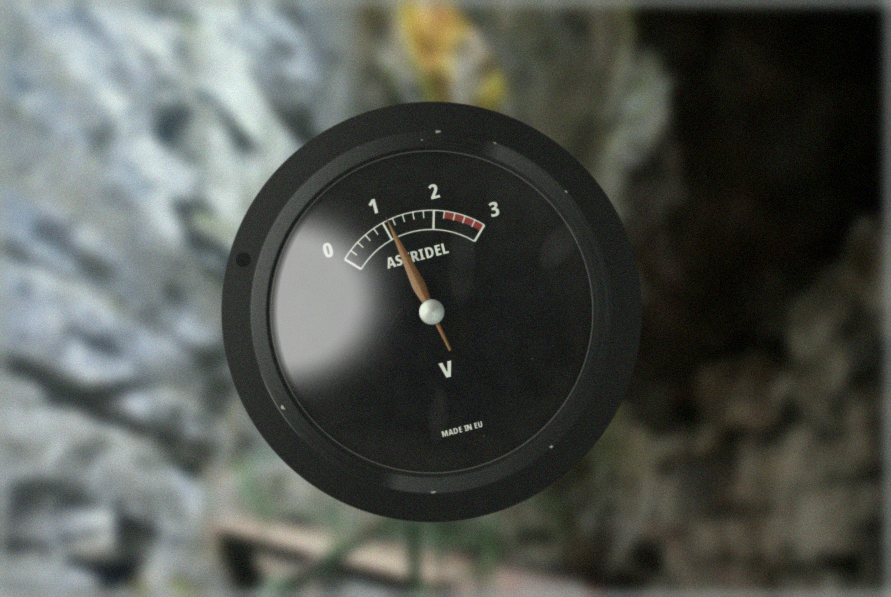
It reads 1.1
